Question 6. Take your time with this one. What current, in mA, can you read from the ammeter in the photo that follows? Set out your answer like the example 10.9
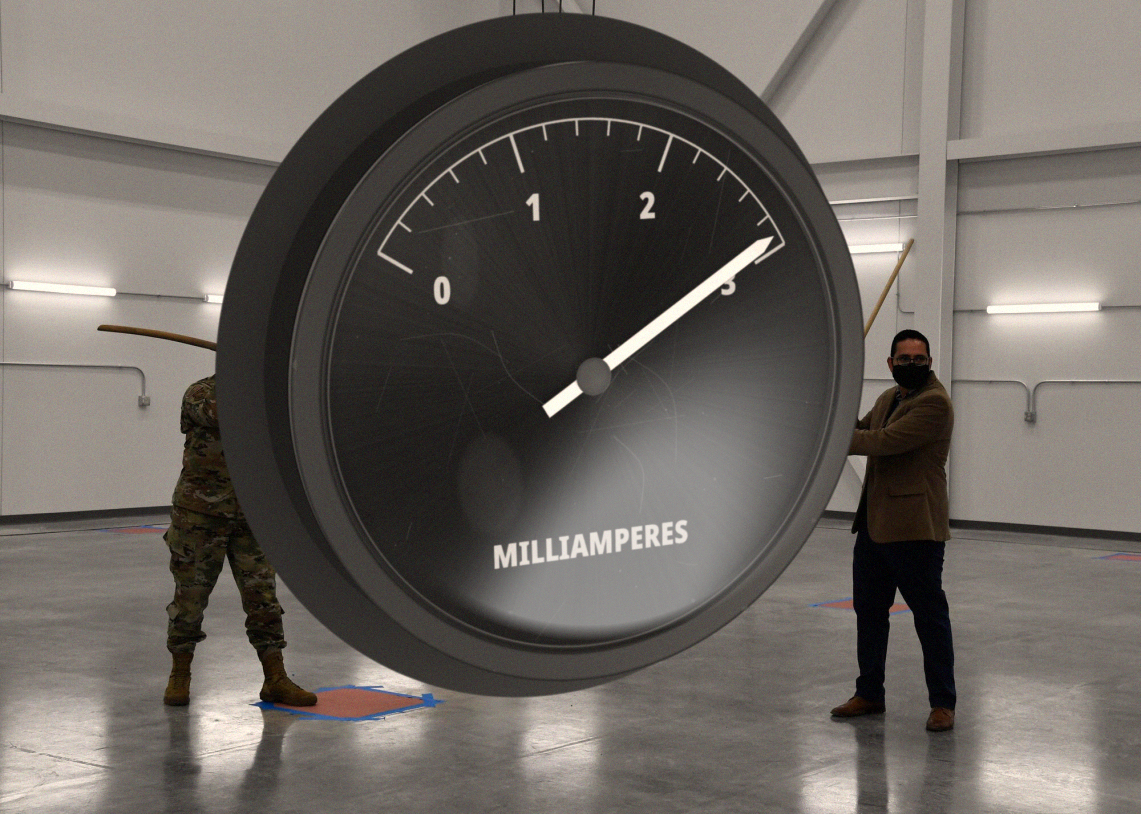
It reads 2.9
